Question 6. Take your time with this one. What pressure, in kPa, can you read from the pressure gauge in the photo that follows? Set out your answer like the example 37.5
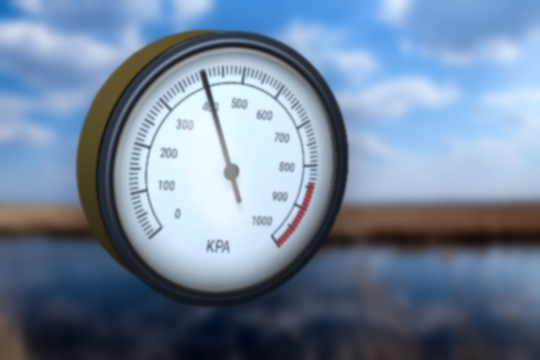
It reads 400
